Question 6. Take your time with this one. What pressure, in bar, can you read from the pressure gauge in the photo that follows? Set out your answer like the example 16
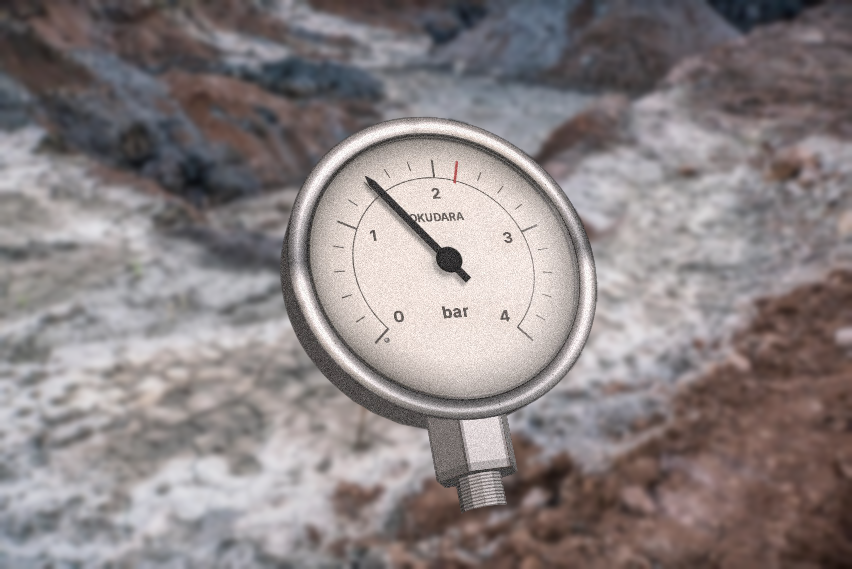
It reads 1.4
